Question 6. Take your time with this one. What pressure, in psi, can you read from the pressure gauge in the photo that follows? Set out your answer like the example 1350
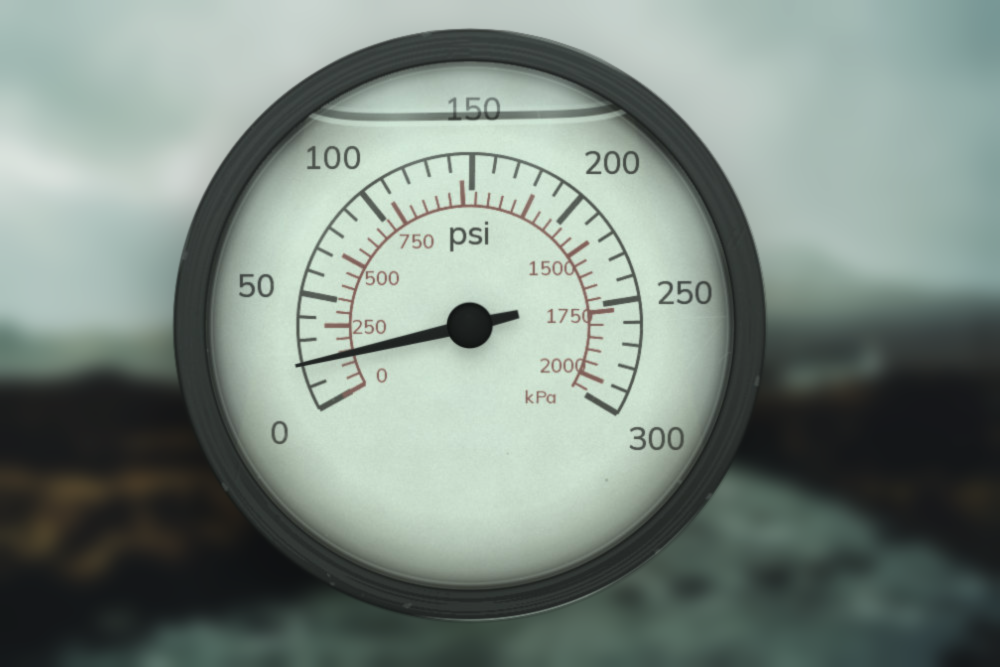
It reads 20
